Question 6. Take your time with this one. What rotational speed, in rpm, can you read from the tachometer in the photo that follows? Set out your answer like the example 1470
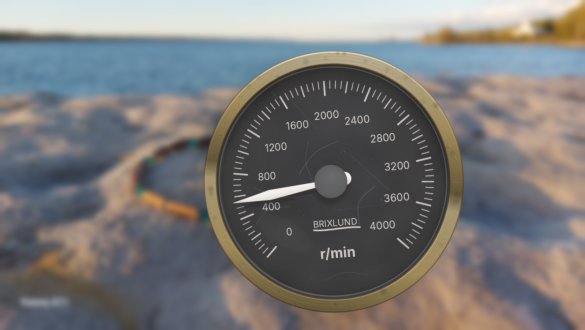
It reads 550
